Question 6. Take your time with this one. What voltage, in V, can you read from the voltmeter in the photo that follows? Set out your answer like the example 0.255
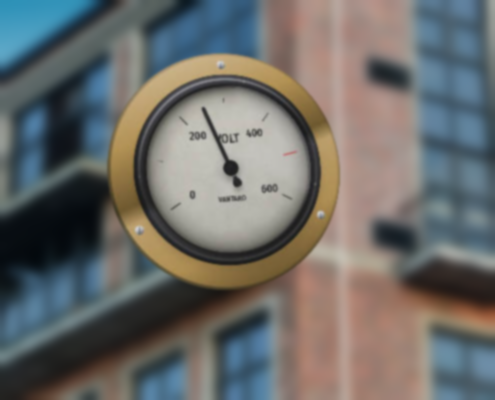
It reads 250
